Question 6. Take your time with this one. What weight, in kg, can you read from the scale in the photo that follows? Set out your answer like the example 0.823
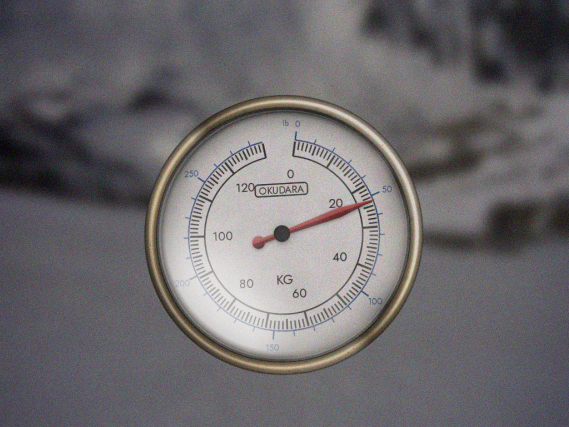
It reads 24
